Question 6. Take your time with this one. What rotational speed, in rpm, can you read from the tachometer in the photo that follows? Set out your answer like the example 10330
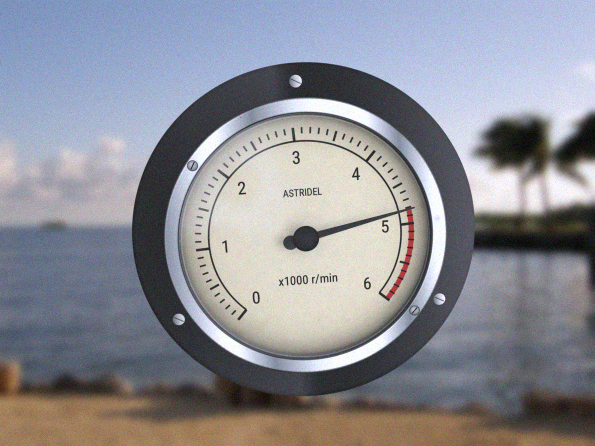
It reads 4800
